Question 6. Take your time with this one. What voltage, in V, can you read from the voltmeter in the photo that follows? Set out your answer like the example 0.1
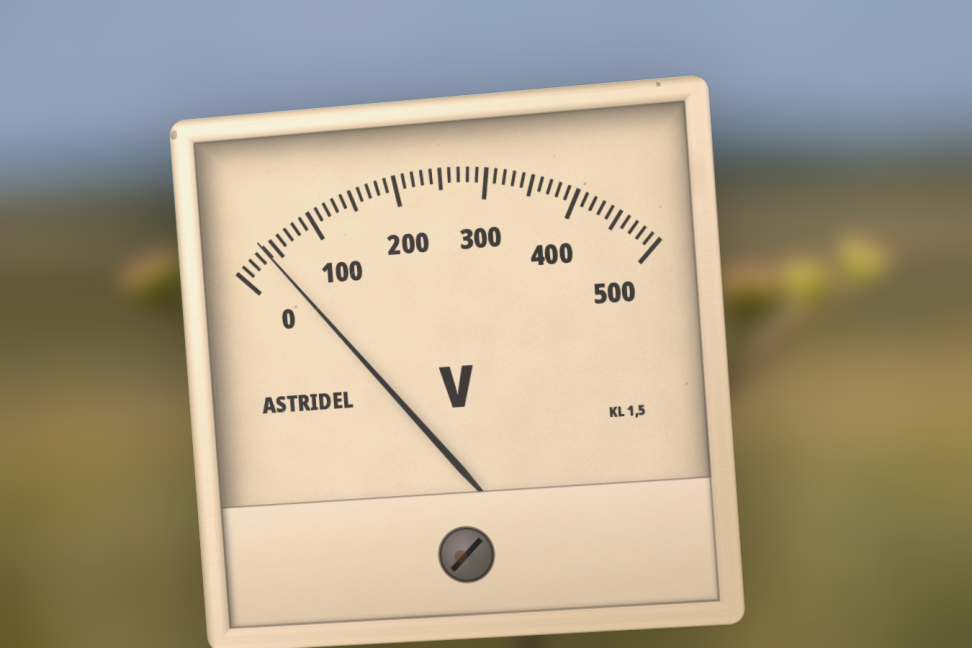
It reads 40
